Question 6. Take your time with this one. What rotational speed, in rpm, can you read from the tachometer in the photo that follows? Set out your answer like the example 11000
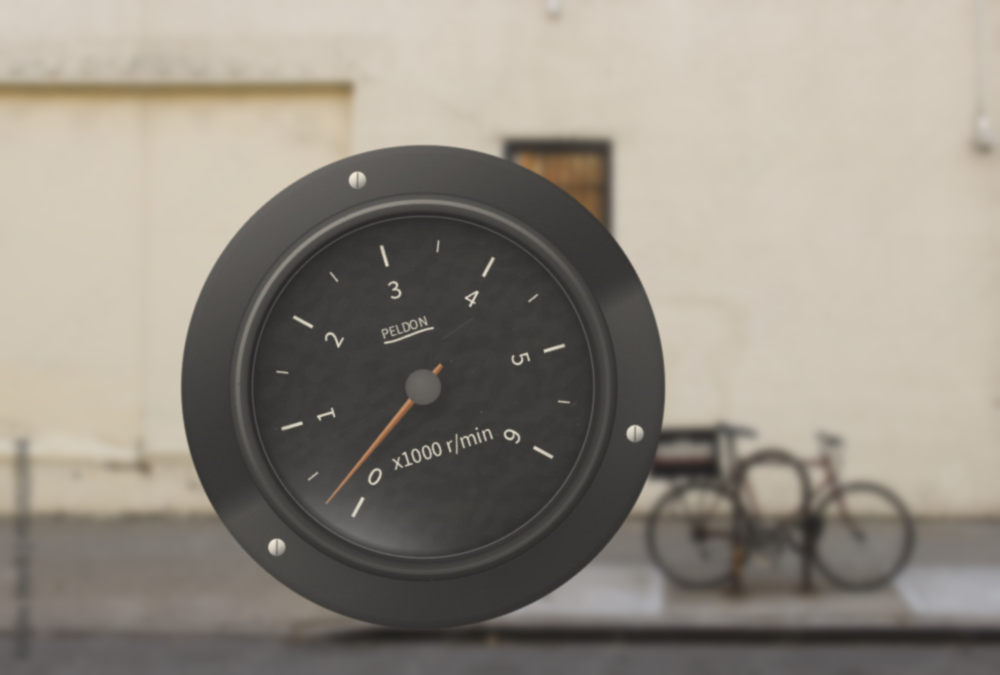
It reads 250
